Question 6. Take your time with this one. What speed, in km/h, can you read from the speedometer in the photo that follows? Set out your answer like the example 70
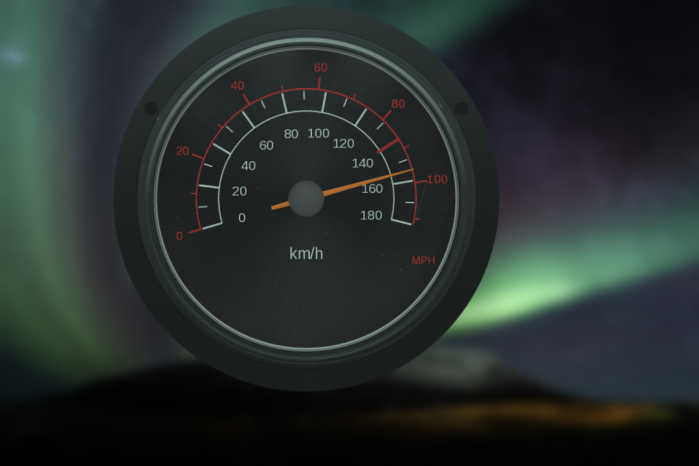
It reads 155
